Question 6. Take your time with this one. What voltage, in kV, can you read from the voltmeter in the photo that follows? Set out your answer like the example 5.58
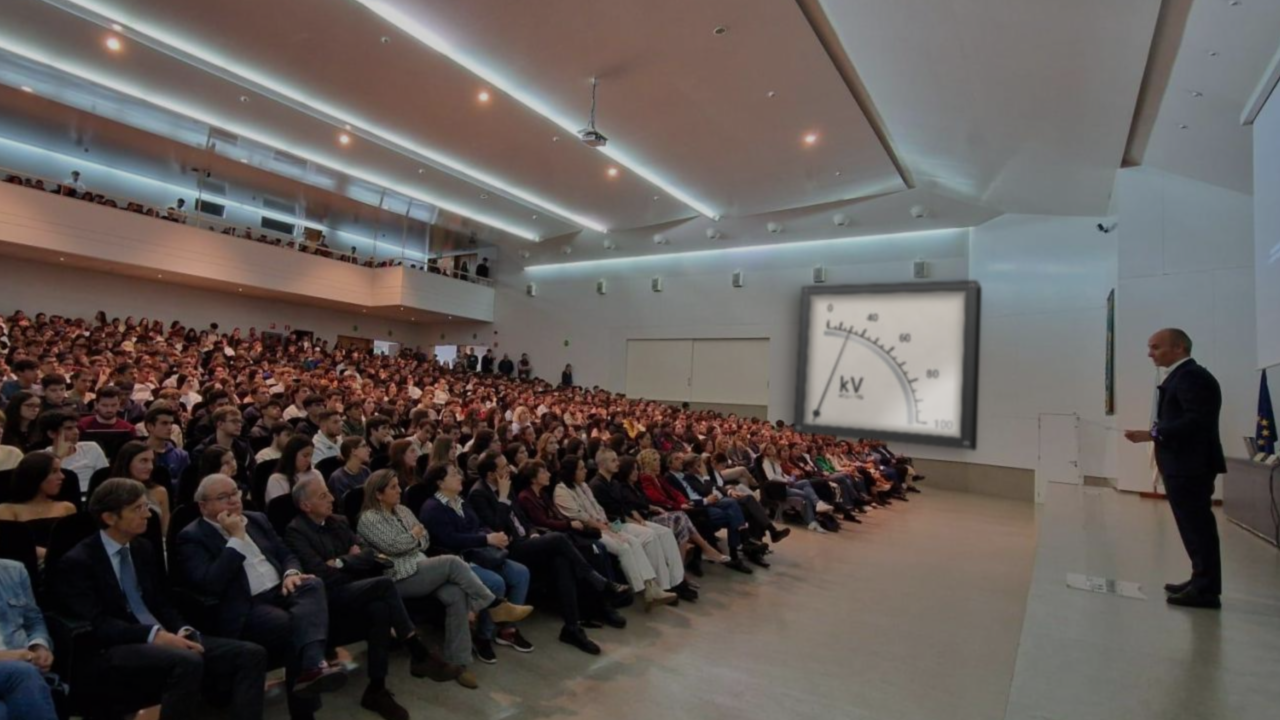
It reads 30
